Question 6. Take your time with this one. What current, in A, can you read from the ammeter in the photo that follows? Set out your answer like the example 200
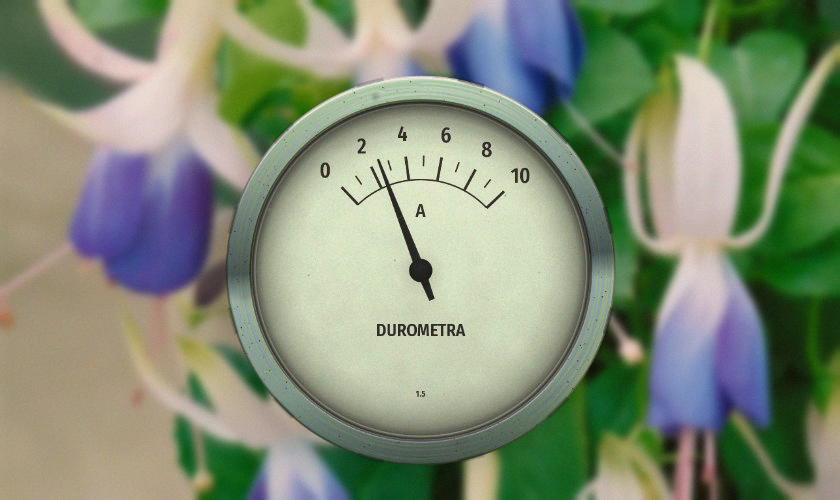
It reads 2.5
